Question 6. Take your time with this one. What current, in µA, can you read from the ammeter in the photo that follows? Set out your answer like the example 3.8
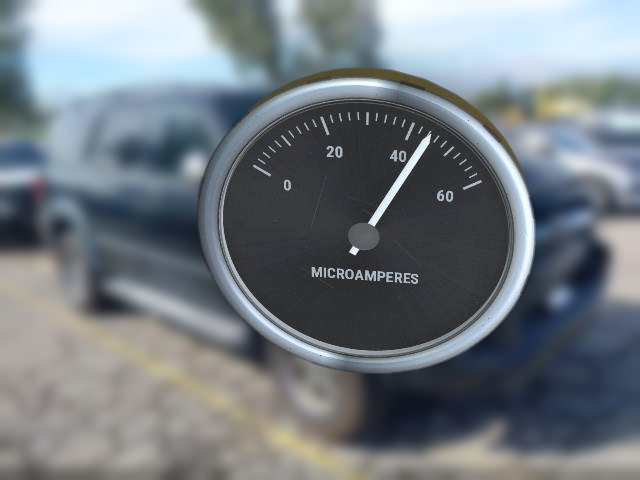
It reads 44
